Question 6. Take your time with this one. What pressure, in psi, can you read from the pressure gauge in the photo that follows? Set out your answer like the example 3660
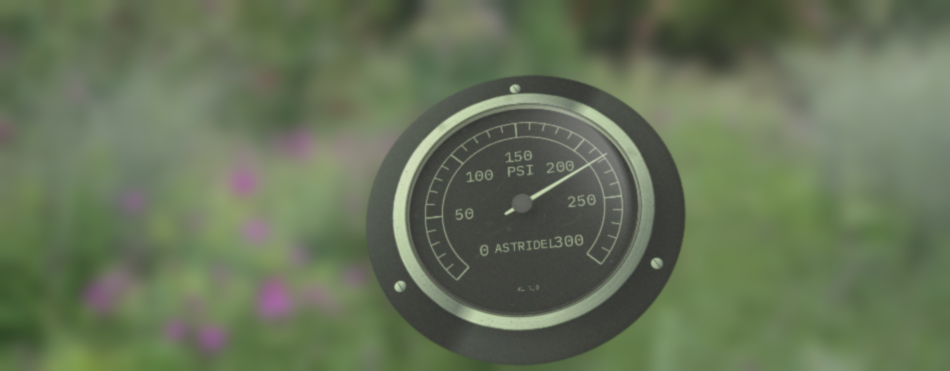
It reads 220
